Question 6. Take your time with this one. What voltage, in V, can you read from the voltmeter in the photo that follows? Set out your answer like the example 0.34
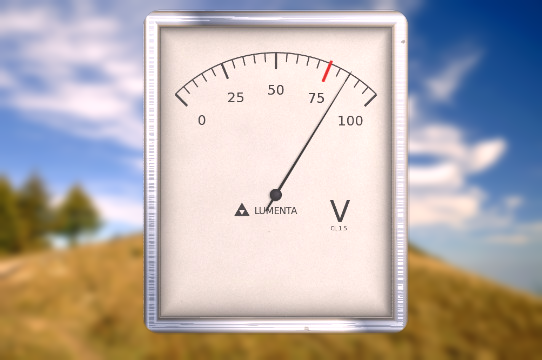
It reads 85
